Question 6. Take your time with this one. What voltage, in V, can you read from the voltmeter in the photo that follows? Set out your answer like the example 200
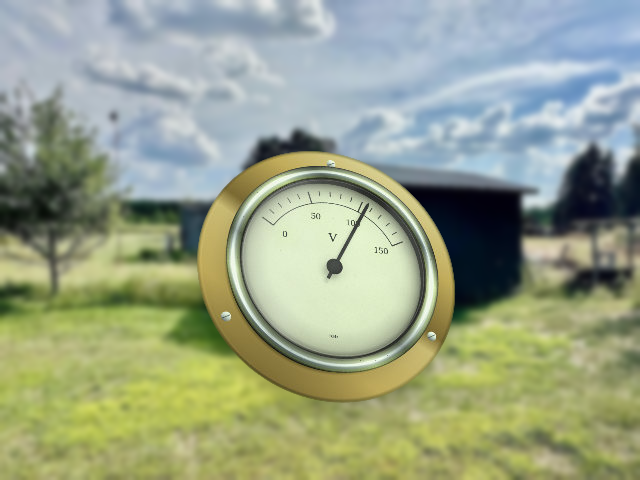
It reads 105
